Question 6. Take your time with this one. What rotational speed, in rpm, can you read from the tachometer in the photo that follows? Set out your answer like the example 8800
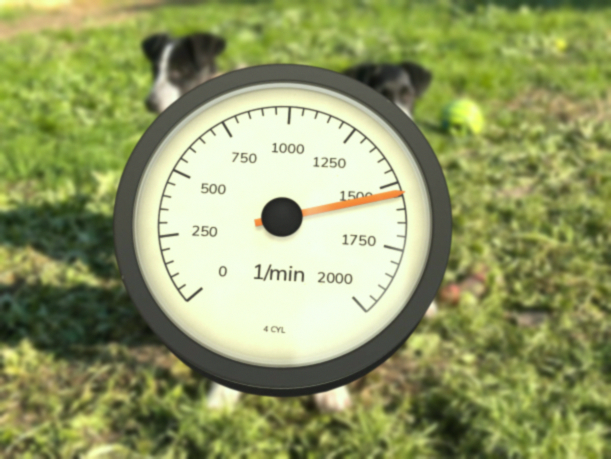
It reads 1550
